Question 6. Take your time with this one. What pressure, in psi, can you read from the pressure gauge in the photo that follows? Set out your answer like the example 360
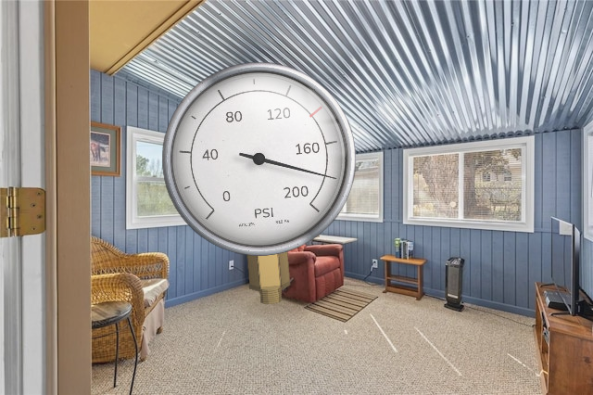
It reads 180
